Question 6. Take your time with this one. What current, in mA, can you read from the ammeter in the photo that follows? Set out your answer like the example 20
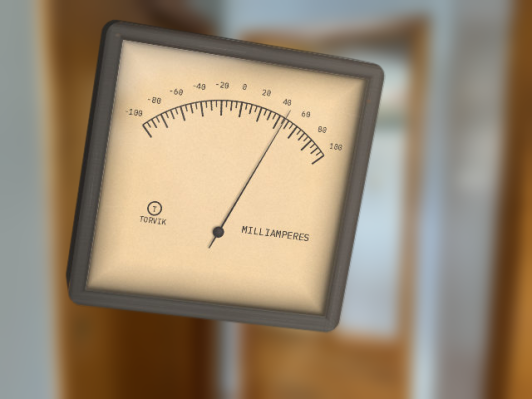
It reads 45
